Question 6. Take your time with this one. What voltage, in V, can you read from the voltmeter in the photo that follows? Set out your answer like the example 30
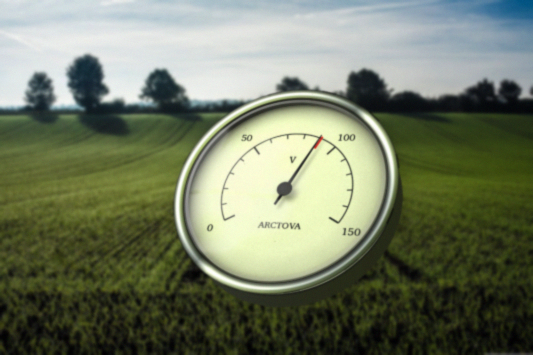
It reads 90
